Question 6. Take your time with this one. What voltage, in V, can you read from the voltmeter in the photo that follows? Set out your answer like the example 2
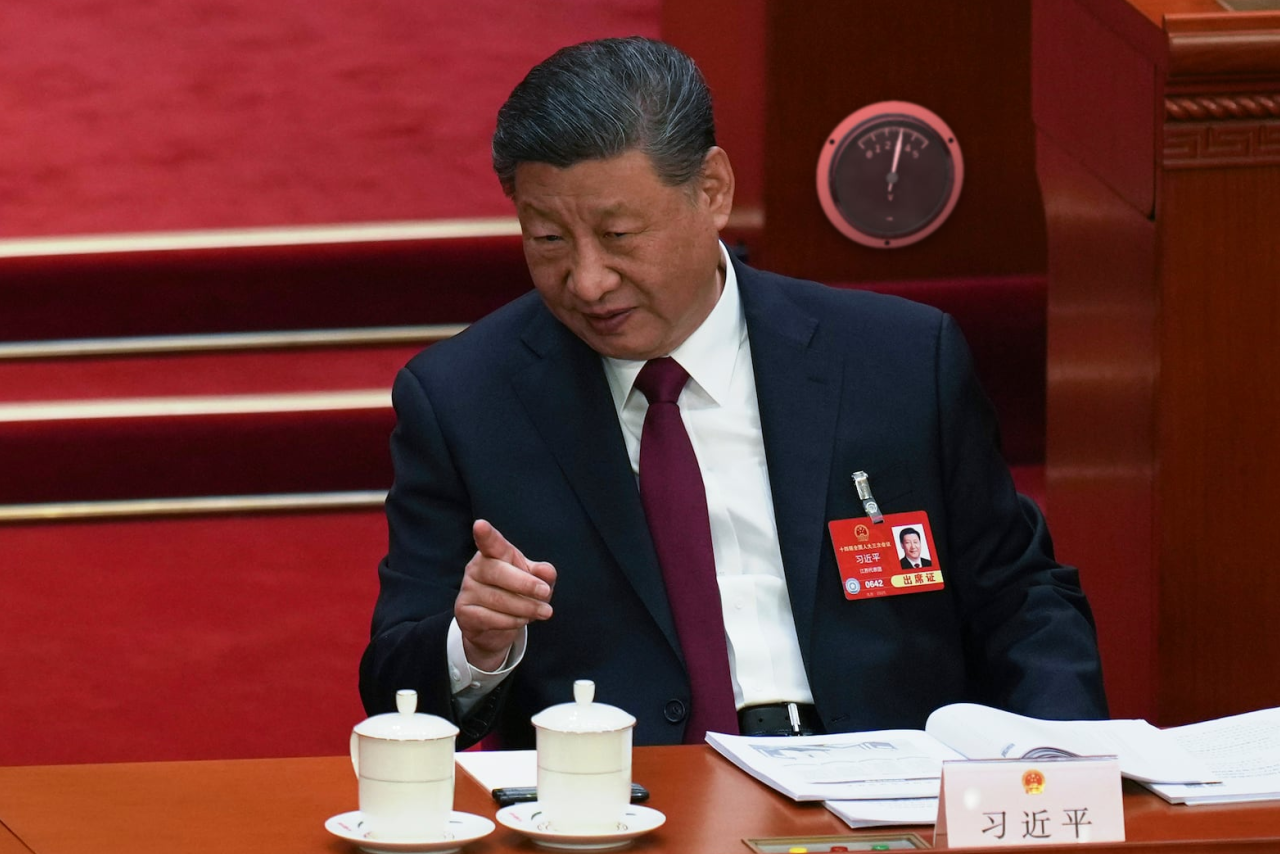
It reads 3
